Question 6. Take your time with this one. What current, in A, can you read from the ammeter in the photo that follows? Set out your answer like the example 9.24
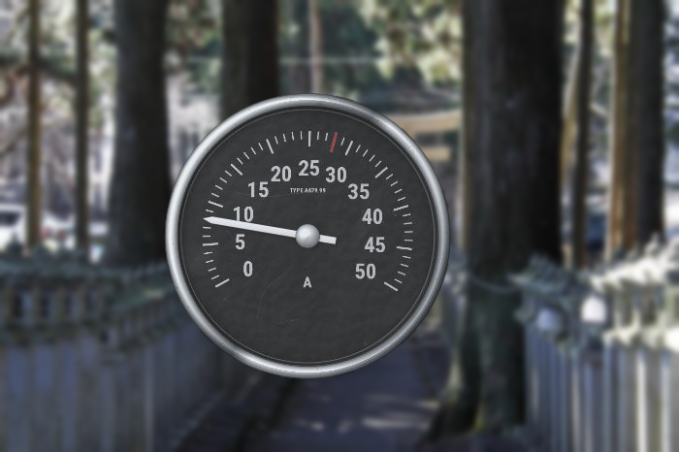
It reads 8
